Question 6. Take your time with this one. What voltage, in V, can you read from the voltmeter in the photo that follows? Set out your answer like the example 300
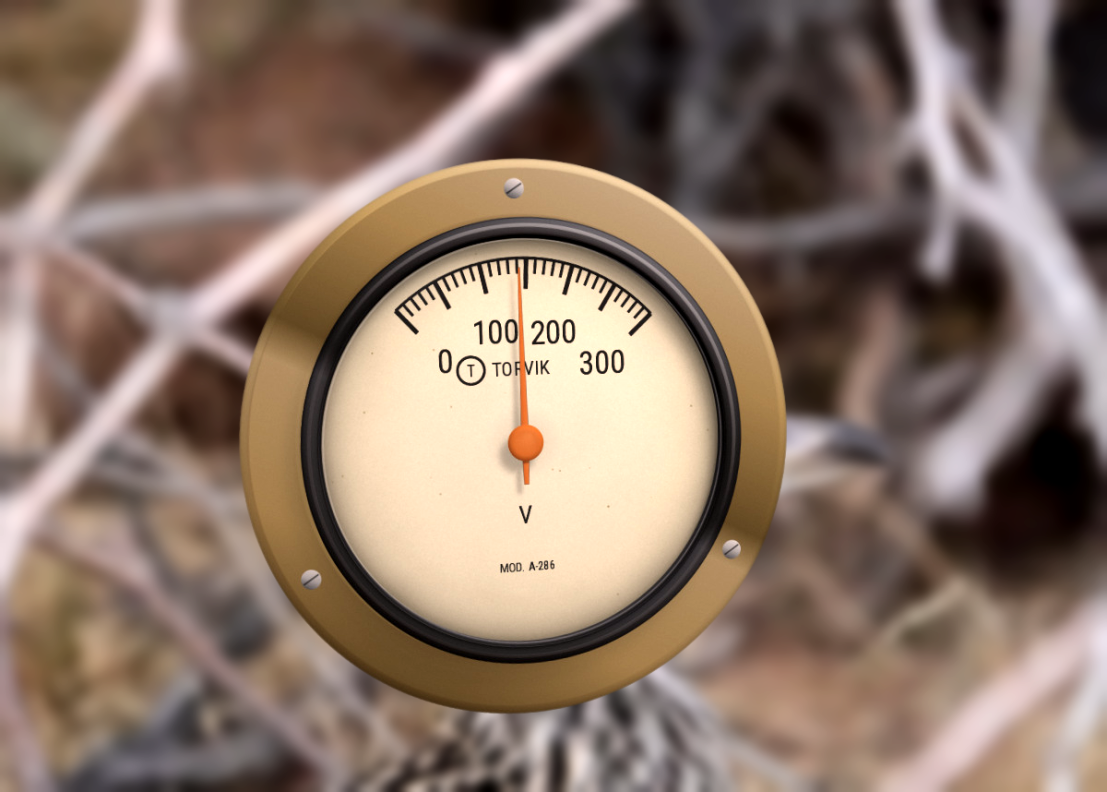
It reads 140
